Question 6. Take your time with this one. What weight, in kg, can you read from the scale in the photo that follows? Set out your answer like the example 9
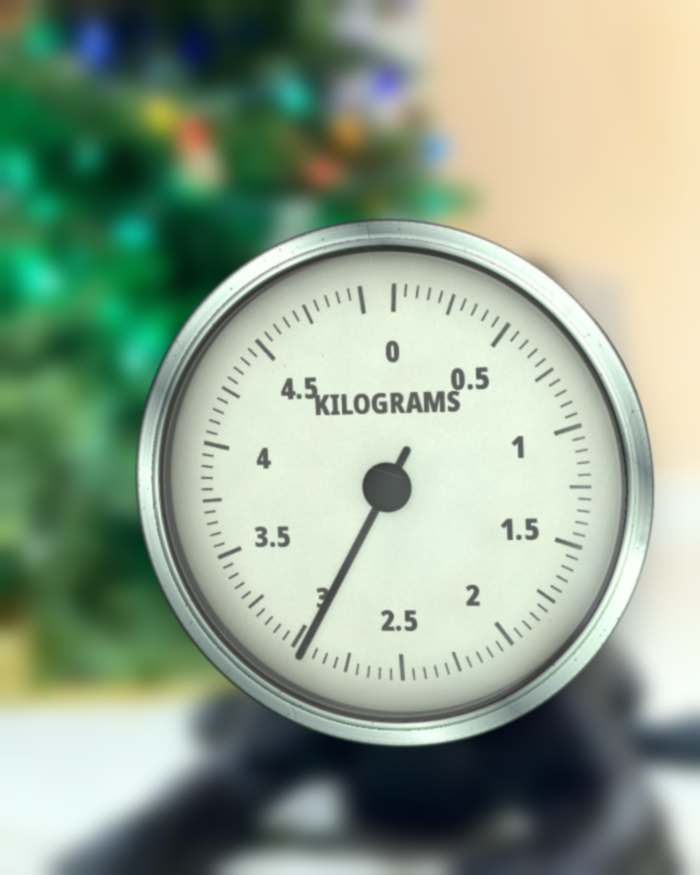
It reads 2.95
